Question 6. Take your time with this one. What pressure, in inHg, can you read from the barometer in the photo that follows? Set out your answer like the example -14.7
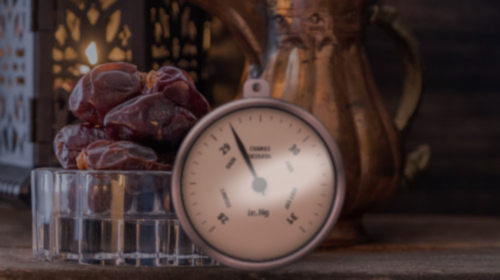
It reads 29.2
